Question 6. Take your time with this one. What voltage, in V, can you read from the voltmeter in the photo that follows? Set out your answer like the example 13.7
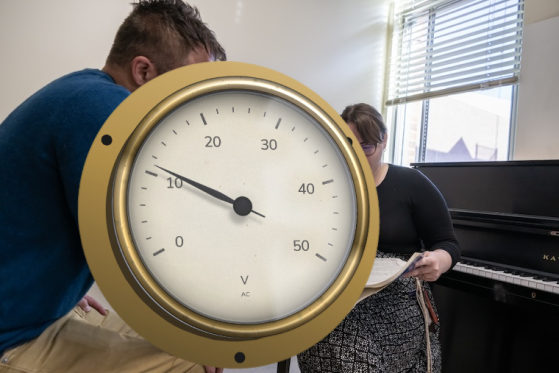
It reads 11
